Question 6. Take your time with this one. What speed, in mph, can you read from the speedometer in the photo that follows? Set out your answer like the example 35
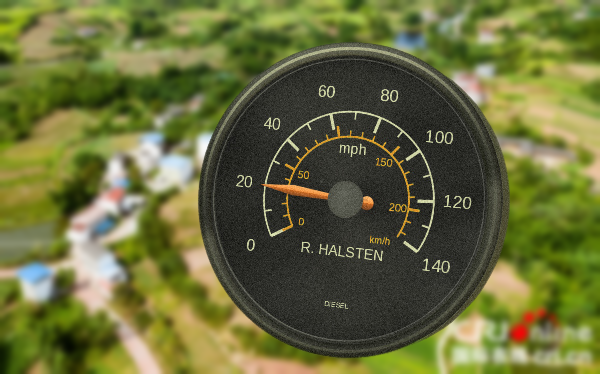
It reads 20
